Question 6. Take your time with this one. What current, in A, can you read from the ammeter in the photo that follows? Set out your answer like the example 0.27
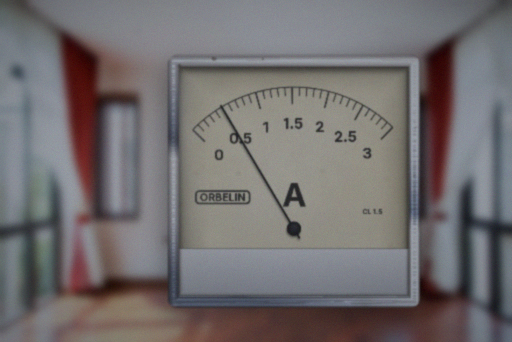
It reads 0.5
